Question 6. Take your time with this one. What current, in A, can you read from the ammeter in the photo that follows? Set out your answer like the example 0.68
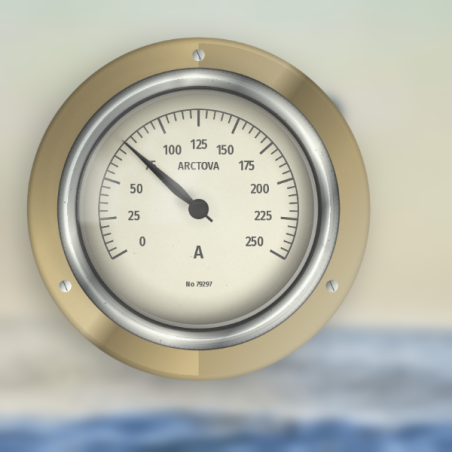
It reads 75
